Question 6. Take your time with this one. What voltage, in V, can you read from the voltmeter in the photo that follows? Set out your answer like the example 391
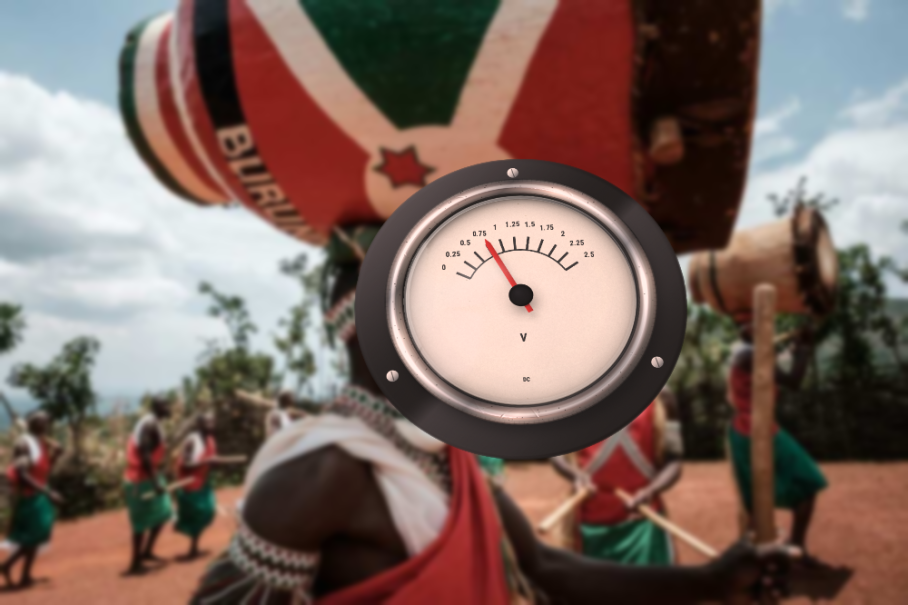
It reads 0.75
